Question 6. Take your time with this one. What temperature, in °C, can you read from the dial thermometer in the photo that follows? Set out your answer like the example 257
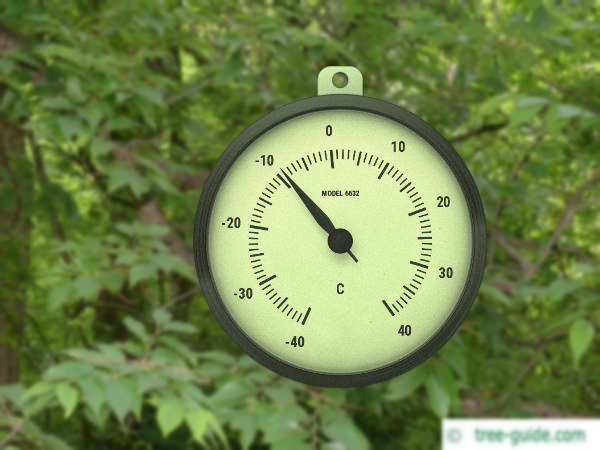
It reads -9
